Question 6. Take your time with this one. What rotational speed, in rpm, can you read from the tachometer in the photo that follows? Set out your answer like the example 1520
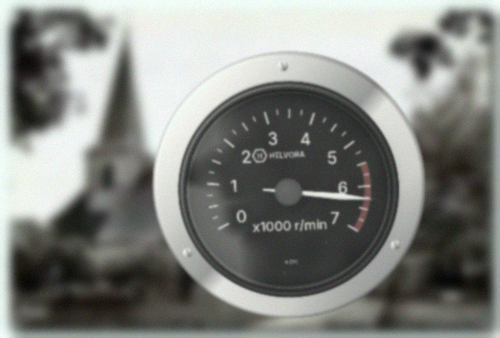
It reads 6250
